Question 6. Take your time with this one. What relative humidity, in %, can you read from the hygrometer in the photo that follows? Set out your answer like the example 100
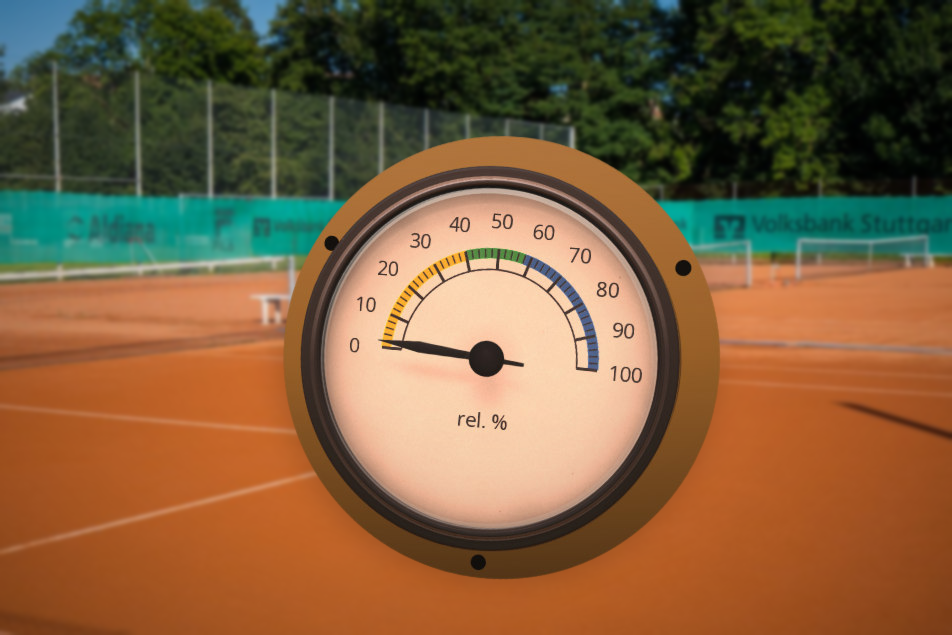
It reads 2
